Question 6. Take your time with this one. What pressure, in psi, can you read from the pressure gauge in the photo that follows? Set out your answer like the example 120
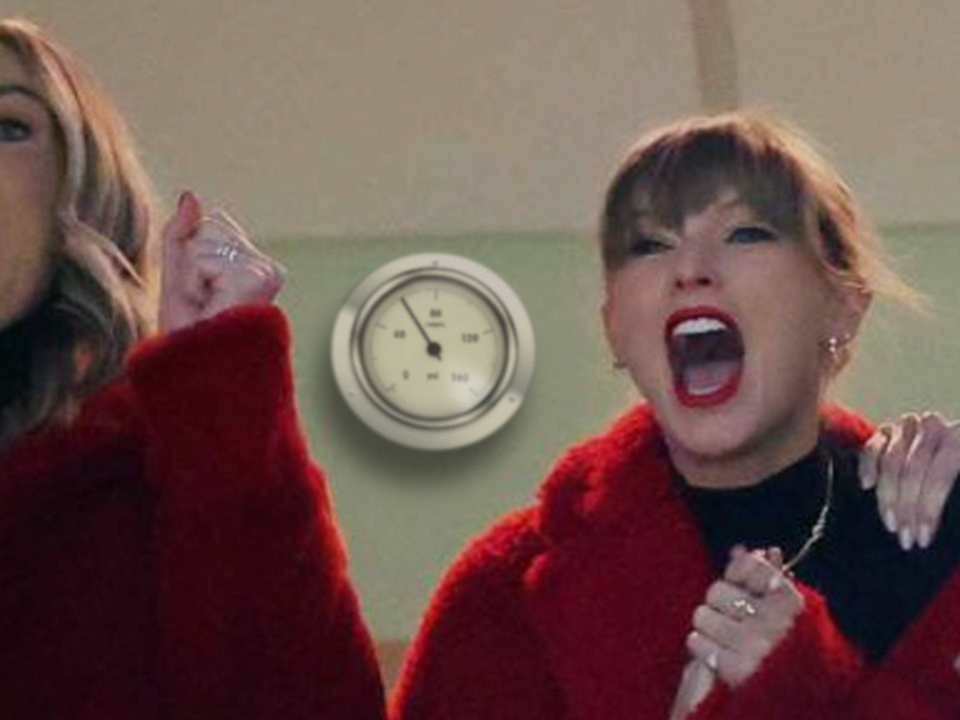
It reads 60
